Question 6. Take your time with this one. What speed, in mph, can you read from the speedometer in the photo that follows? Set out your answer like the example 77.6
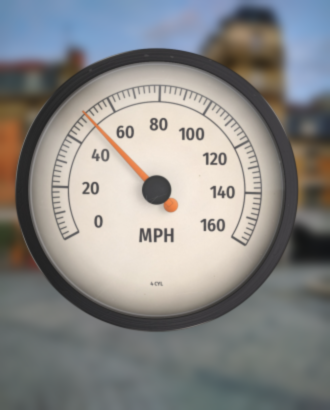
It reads 50
